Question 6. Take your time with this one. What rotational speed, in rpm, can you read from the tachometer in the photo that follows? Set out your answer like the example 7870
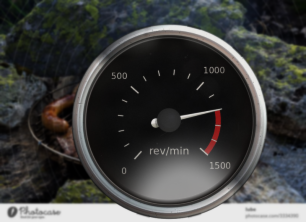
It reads 1200
